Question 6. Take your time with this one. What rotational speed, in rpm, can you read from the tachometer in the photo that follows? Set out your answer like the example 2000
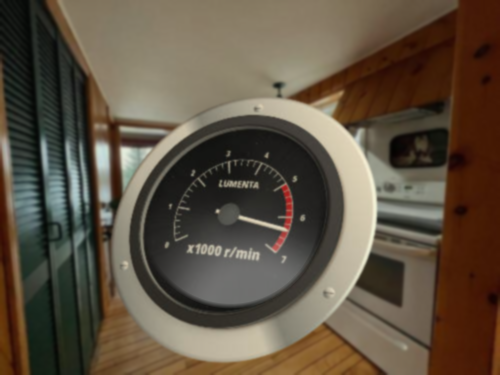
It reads 6400
